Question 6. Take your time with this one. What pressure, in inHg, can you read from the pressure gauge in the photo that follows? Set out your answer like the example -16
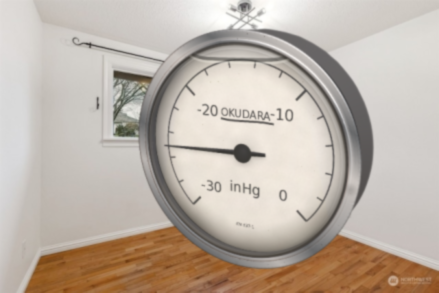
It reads -25
